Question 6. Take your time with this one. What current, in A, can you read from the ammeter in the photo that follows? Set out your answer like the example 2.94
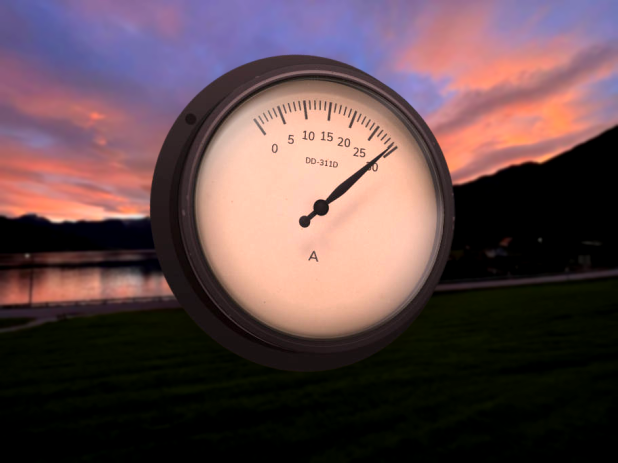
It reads 29
